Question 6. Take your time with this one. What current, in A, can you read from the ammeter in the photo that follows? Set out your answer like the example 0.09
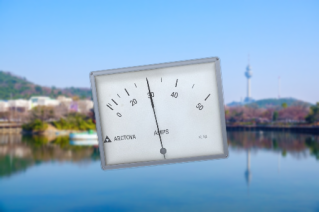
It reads 30
